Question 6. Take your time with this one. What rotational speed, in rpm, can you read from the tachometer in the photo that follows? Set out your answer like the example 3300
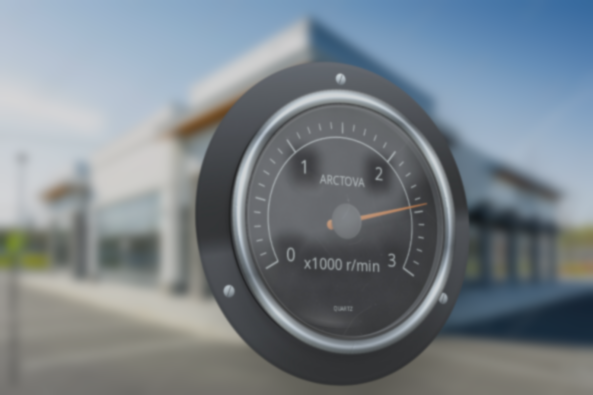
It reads 2450
